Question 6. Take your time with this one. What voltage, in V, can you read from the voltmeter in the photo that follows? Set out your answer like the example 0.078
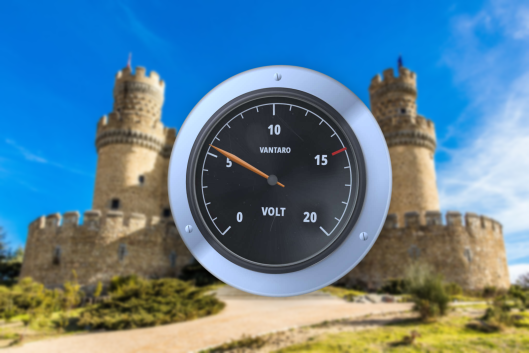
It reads 5.5
